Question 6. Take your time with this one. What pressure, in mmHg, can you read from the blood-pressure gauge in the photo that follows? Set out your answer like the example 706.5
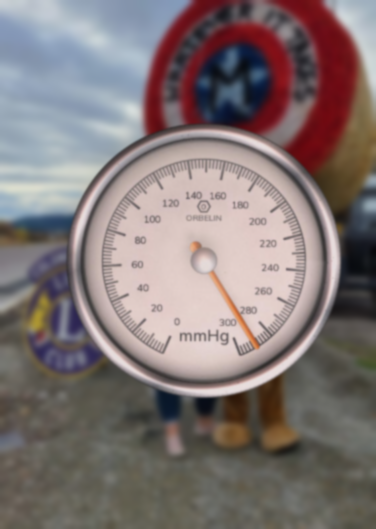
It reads 290
